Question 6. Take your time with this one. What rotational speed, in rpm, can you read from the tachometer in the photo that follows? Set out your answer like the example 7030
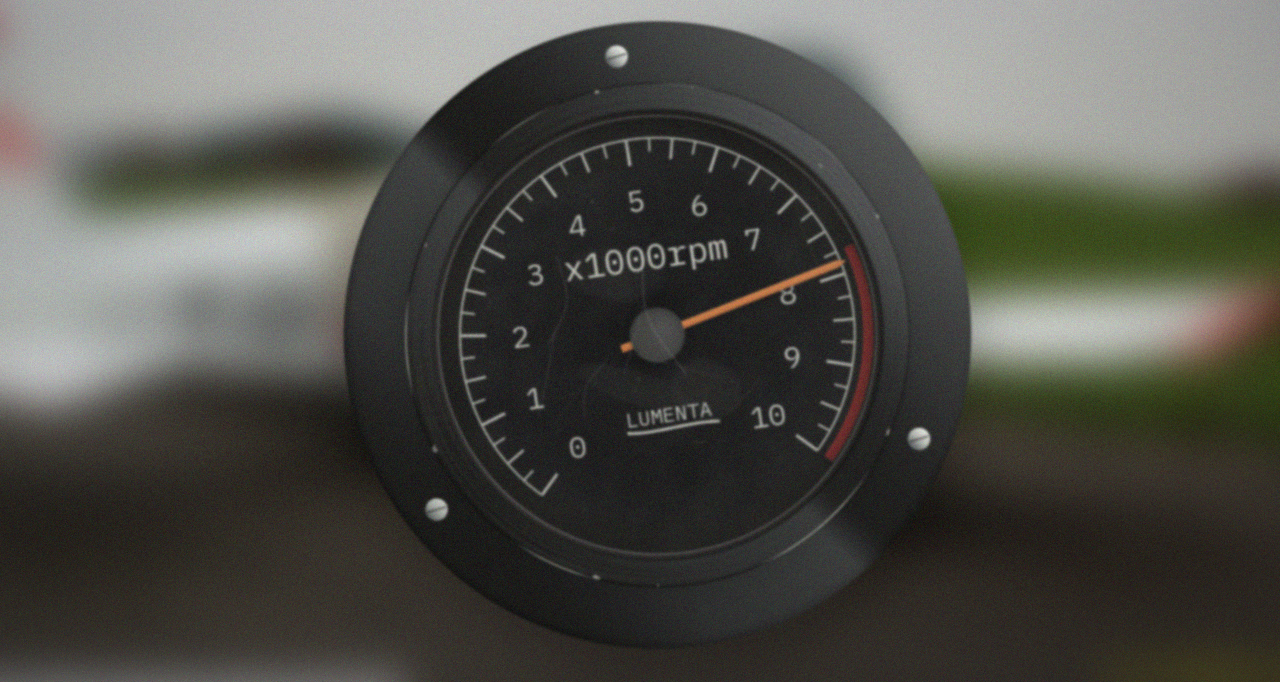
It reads 7875
